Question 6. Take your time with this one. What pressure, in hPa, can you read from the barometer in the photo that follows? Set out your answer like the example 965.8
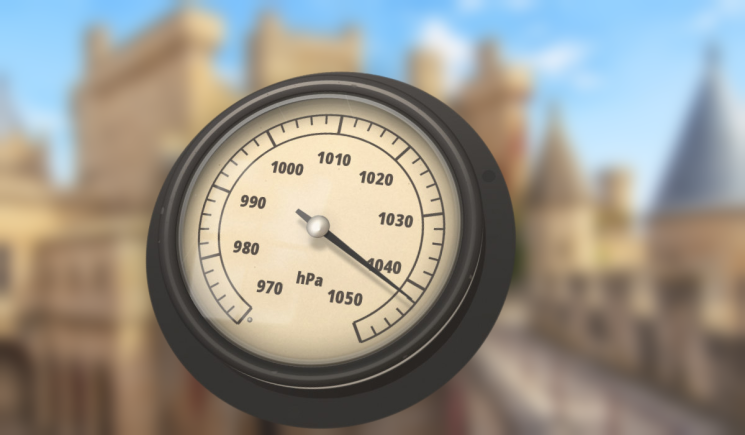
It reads 1042
